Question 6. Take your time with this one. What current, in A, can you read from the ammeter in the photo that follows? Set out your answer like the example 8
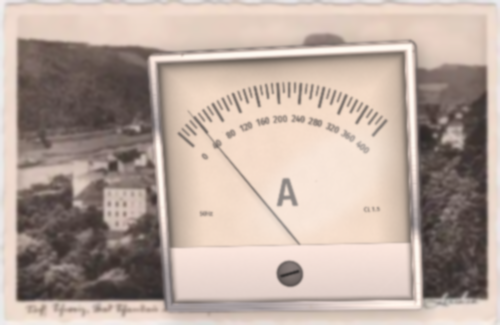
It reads 40
